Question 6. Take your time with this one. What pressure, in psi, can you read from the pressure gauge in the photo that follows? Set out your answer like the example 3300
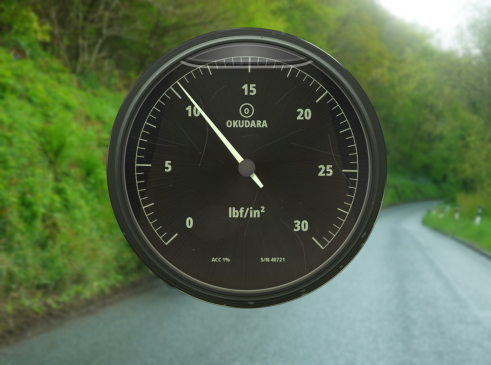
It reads 10.5
